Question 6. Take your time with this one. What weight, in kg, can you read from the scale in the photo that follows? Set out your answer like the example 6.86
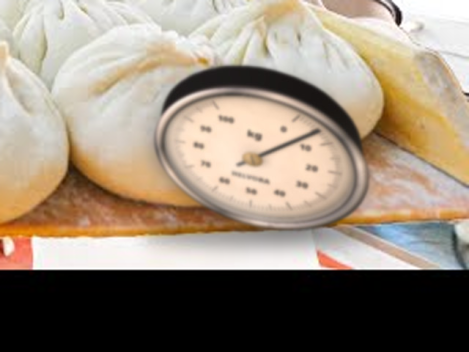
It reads 5
